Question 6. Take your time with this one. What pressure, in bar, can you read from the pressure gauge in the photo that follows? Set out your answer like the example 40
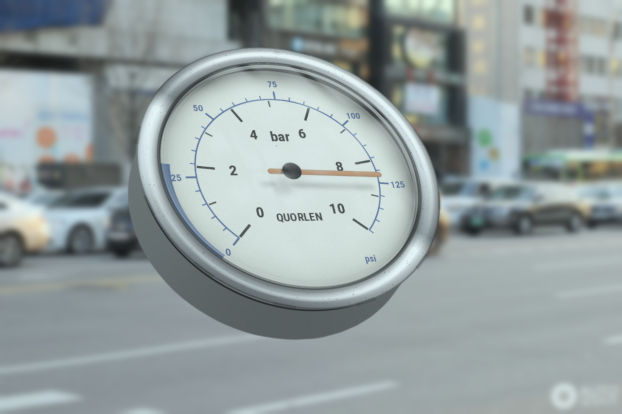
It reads 8.5
